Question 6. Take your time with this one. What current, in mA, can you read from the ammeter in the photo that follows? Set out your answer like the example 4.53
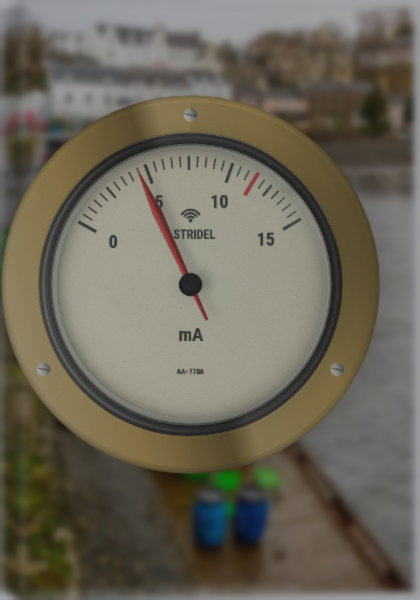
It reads 4.5
